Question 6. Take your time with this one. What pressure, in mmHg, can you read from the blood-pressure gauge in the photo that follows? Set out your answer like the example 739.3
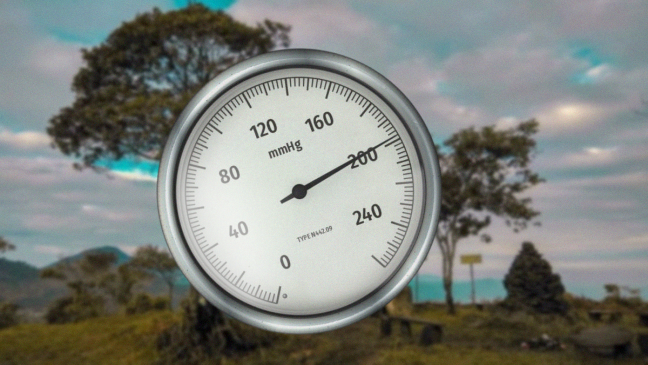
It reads 198
